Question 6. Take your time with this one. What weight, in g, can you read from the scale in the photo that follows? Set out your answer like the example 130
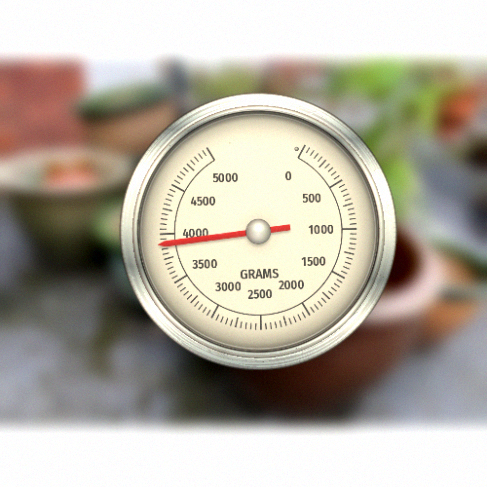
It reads 3900
